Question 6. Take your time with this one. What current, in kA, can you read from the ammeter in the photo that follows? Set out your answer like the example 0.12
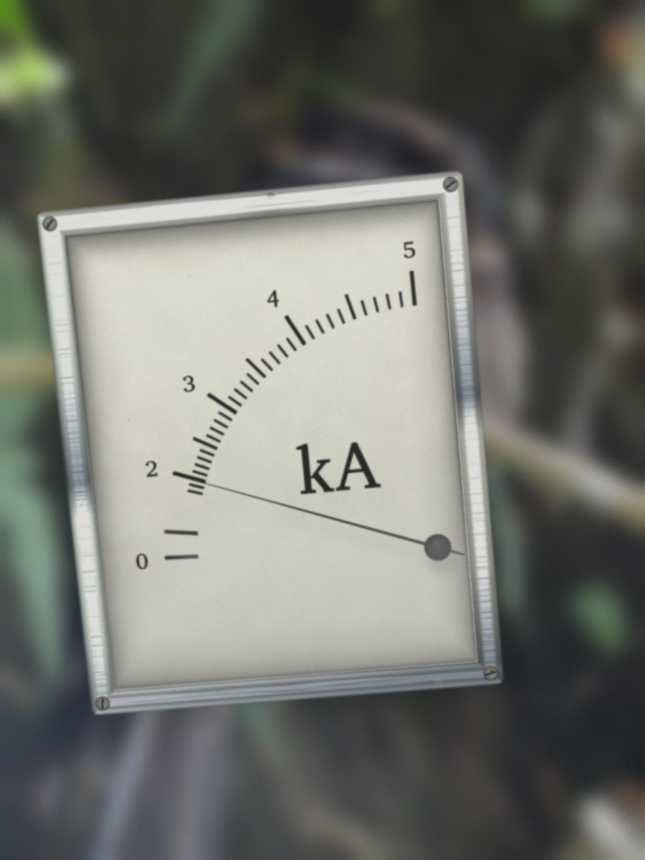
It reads 2
